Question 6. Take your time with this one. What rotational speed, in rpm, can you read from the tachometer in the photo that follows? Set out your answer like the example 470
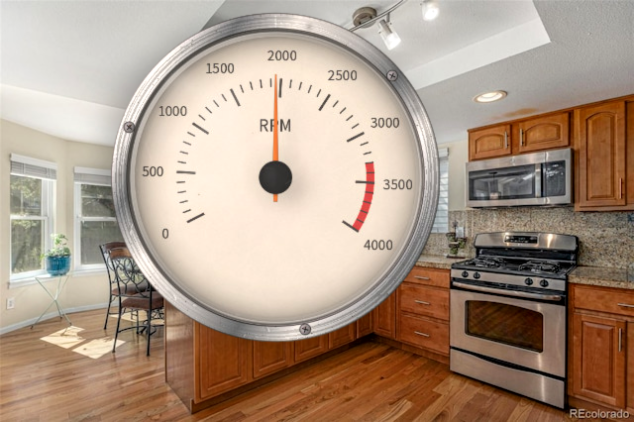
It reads 1950
